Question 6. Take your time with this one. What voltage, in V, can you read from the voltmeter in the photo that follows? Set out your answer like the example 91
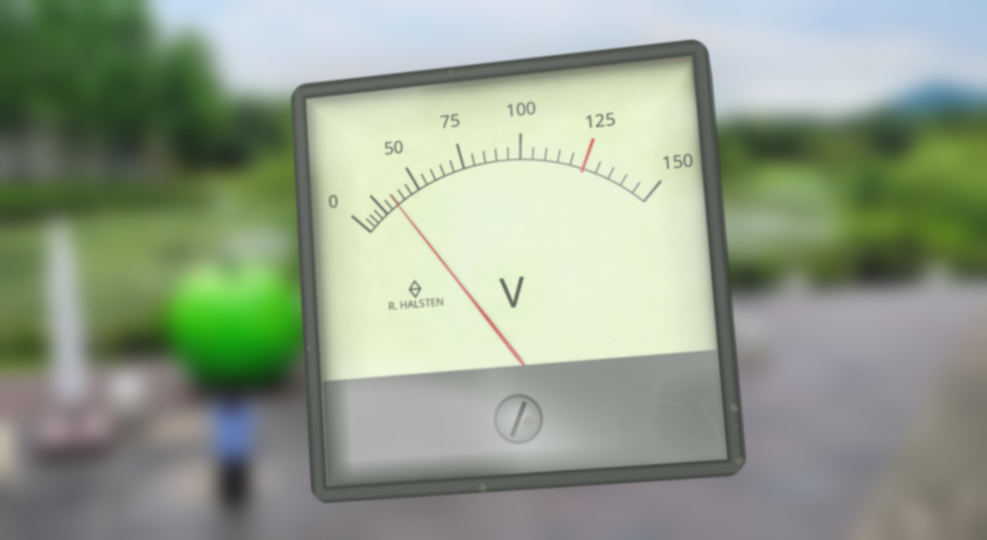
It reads 35
